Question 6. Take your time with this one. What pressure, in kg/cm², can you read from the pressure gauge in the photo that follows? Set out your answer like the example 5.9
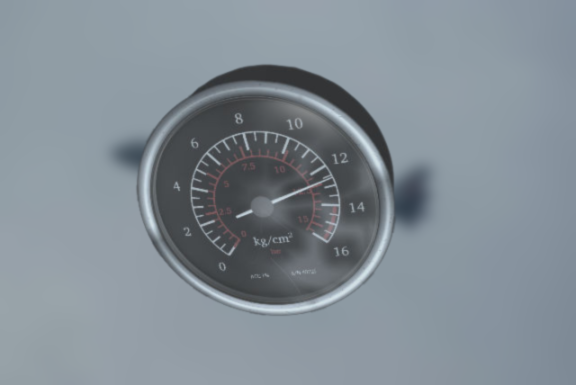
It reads 12.5
